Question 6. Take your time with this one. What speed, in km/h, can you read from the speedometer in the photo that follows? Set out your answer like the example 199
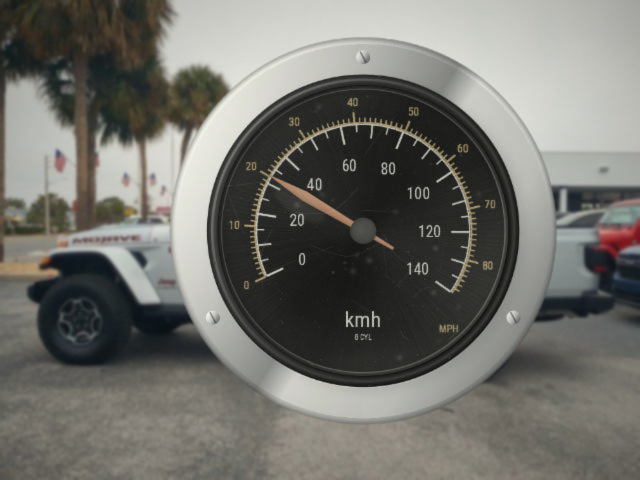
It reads 32.5
